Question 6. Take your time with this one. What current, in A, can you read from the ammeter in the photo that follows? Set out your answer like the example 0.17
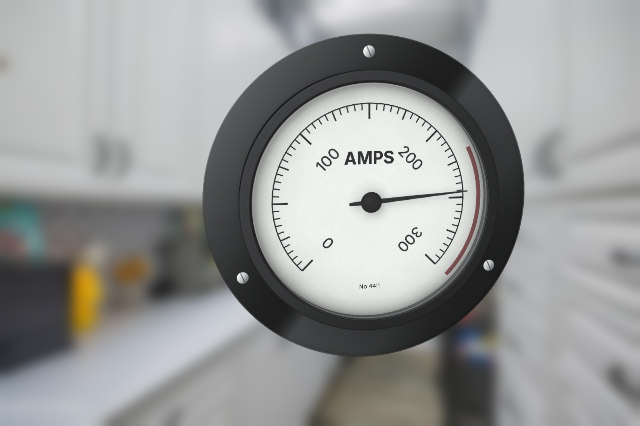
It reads 245
